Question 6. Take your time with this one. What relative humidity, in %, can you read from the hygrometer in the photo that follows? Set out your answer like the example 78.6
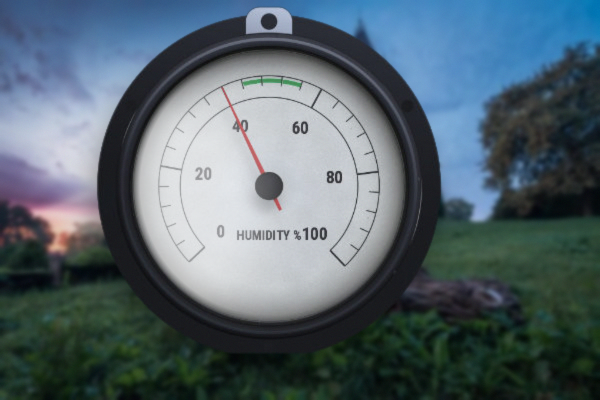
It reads 40
